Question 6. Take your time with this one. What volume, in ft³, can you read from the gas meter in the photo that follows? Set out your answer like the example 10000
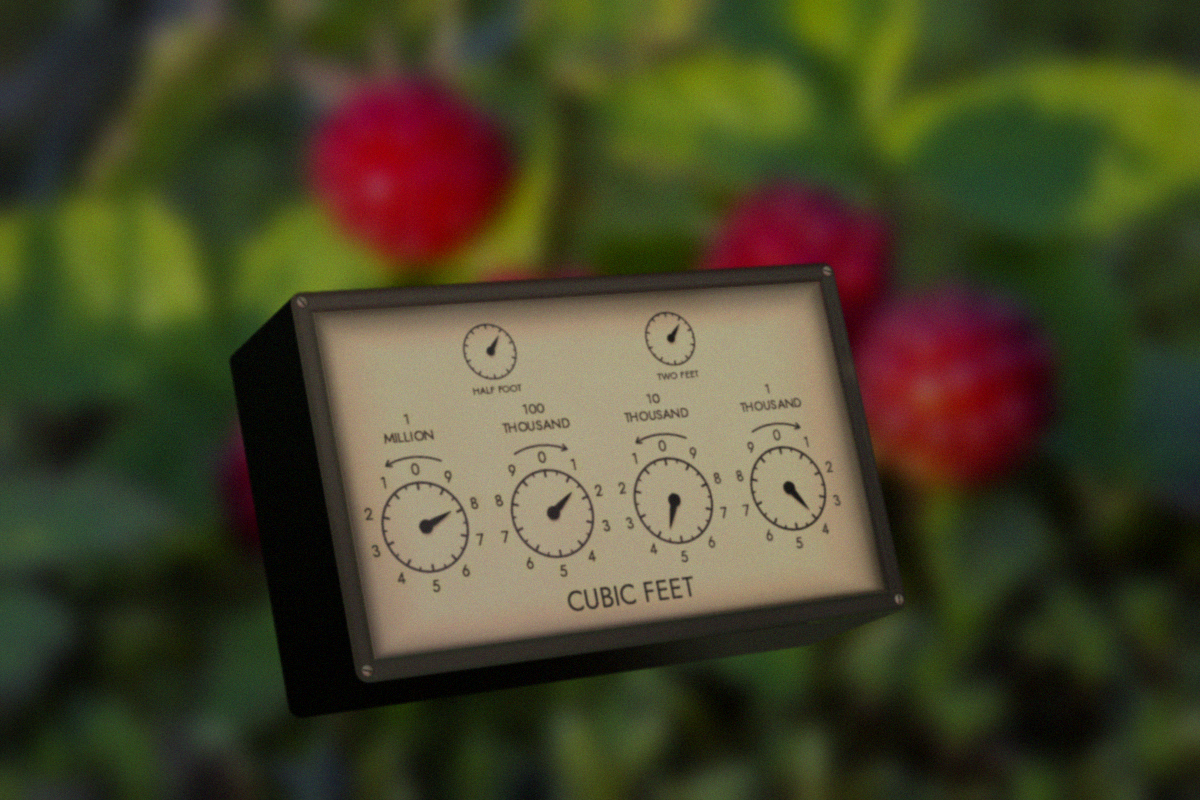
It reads 814400
